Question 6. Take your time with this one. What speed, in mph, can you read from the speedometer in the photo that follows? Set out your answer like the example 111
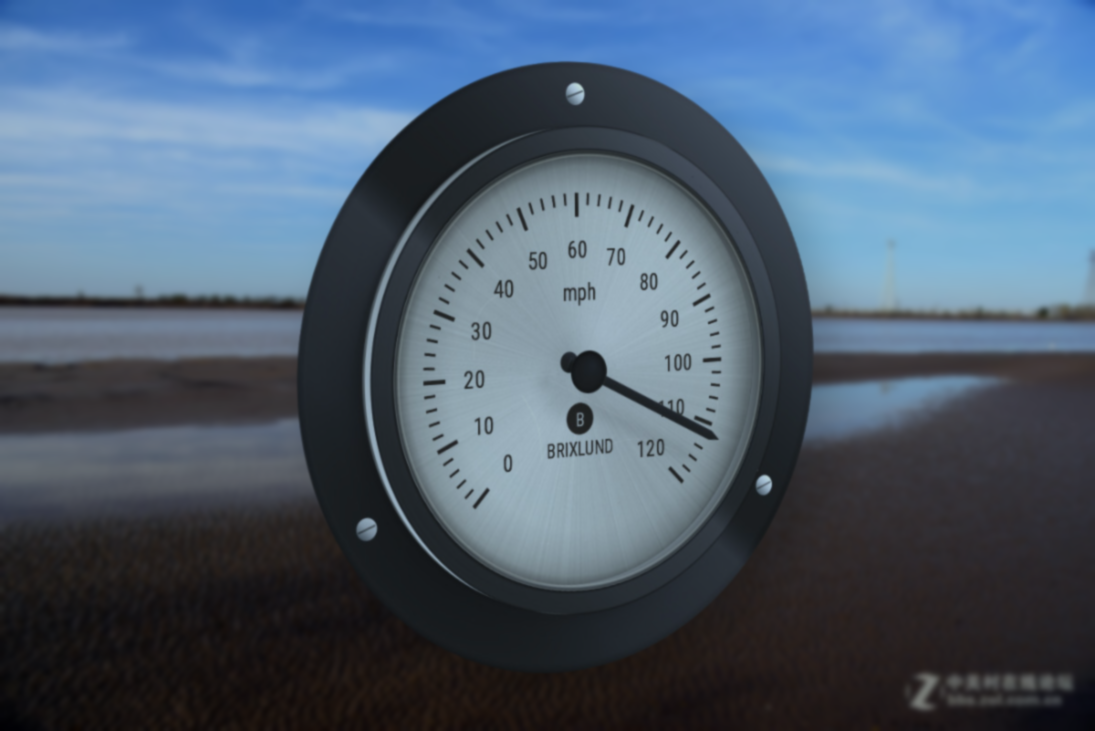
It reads 112
